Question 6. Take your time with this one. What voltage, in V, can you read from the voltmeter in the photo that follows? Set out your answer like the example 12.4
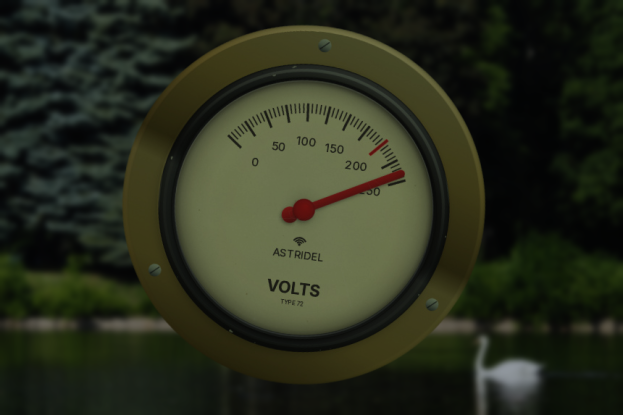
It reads 240
